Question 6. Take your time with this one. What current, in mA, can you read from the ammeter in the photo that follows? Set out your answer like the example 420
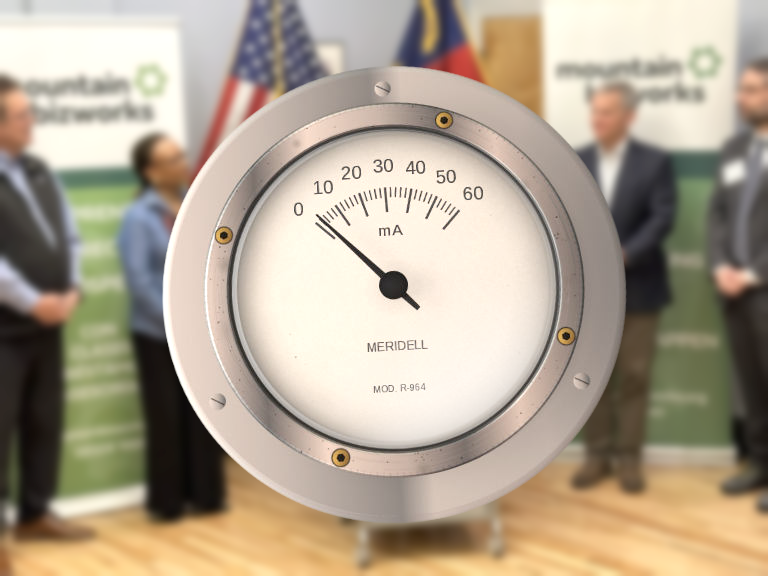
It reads 2
